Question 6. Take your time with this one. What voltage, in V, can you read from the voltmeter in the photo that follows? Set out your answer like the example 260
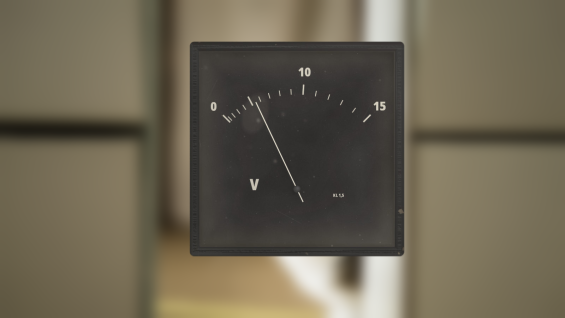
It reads 5.5
